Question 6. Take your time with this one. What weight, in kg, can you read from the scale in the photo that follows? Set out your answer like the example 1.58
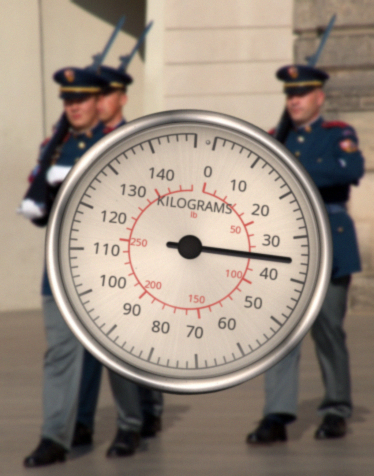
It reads 36
